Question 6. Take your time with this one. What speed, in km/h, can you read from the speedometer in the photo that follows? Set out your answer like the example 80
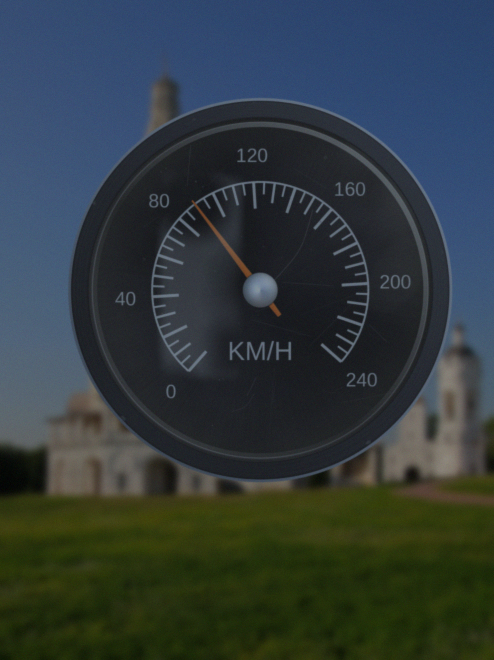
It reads 90
